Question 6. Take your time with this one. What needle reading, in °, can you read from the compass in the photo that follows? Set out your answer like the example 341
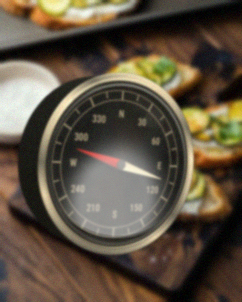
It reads 285
